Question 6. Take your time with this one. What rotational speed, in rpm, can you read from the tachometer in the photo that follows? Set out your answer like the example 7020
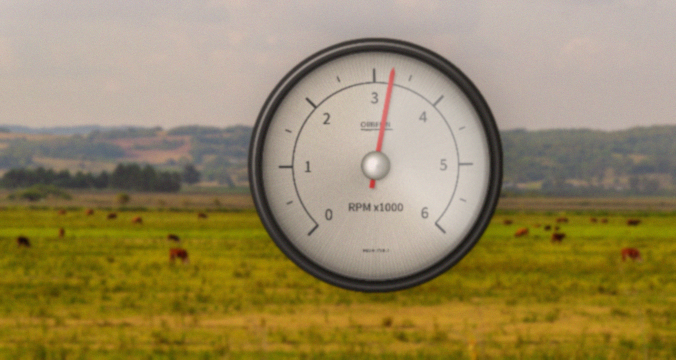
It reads 3250
